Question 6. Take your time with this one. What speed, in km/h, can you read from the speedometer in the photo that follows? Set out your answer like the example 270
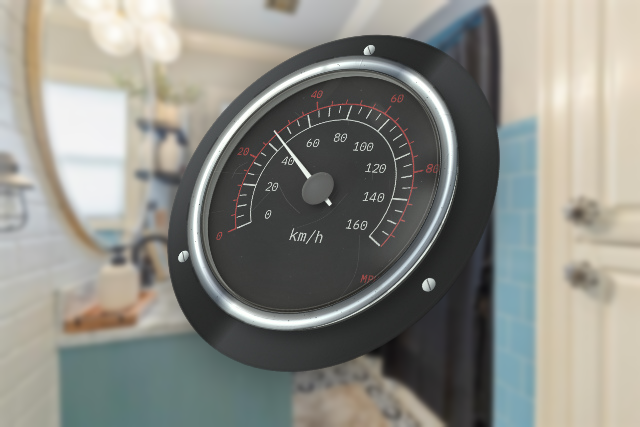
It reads 45
